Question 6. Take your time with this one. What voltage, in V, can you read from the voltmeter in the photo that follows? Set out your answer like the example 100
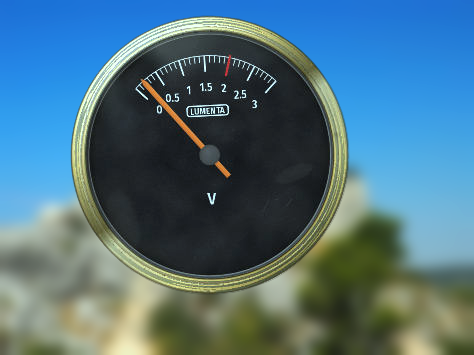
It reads 0.2
